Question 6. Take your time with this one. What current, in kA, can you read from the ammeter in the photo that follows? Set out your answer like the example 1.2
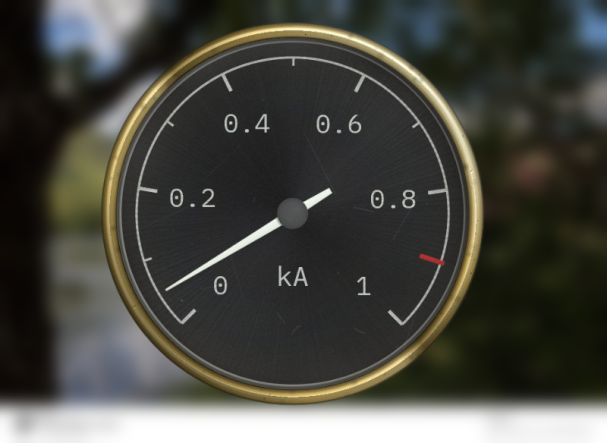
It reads 0.05
